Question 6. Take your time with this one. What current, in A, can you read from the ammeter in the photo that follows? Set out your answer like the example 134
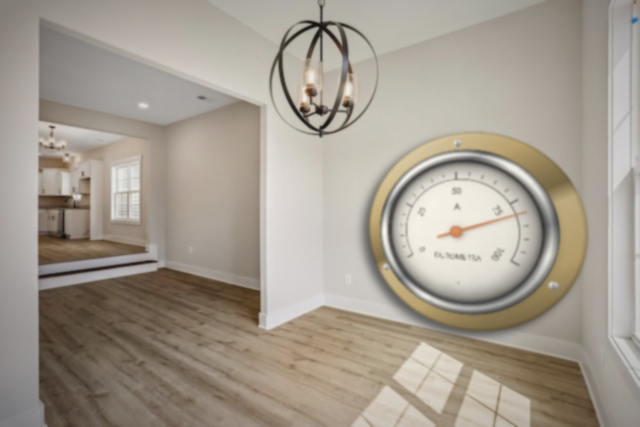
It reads 80
